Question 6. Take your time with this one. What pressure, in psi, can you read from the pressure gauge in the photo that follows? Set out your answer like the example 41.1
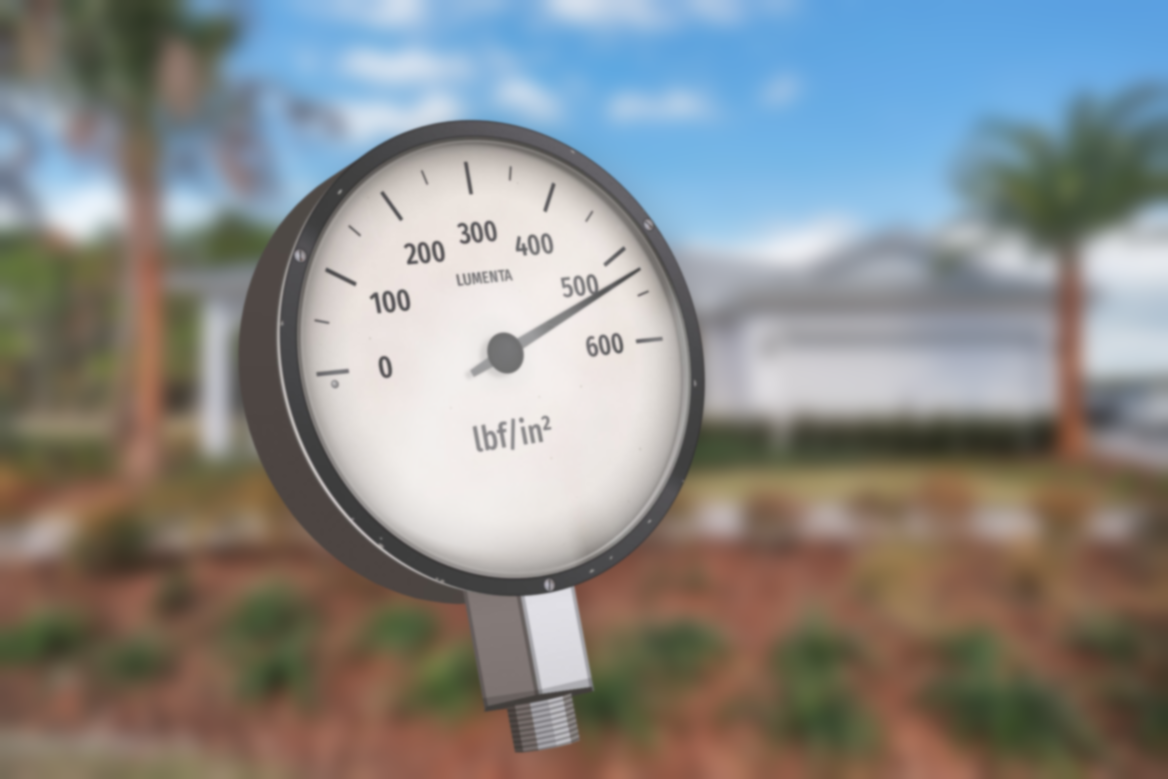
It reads 525
